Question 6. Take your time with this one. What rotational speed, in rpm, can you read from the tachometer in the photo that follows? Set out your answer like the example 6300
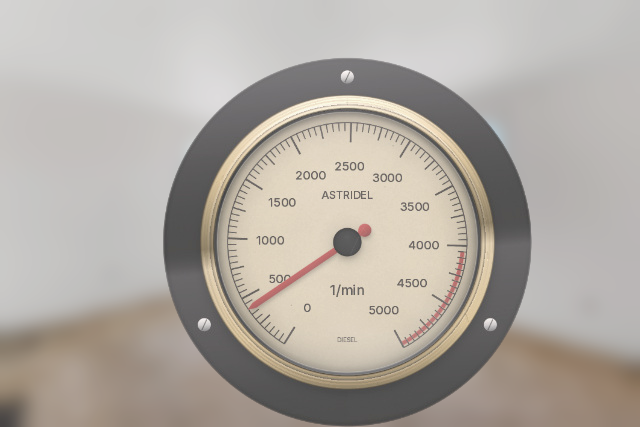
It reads 400
